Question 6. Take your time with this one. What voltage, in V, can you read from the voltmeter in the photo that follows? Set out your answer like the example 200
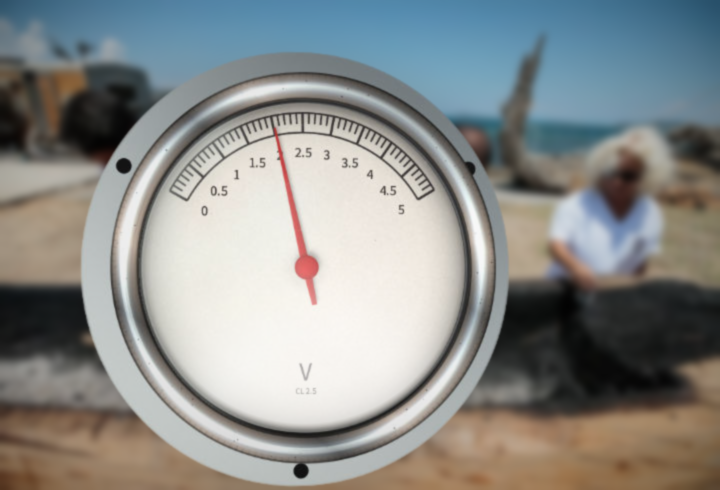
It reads 2
